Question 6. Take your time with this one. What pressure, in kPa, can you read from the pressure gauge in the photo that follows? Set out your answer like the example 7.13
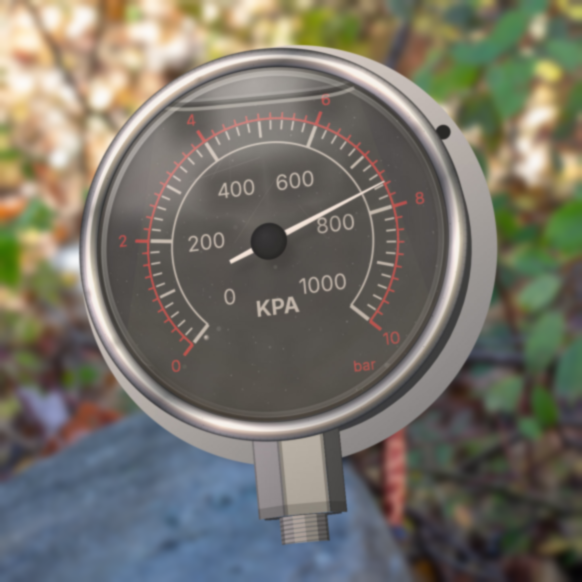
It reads 760
